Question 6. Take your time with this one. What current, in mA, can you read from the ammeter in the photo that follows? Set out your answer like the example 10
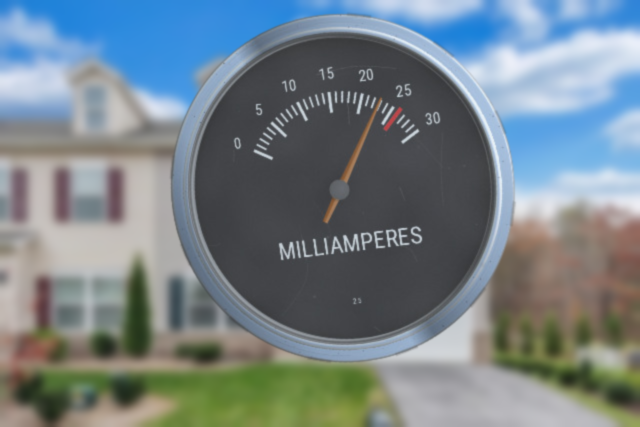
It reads 23
